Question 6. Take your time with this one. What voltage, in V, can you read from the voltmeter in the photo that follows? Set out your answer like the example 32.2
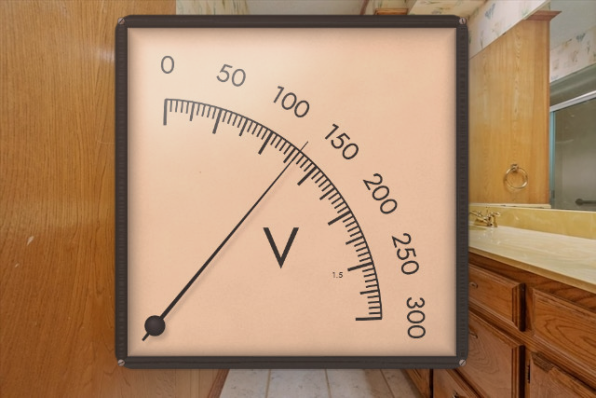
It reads 130
